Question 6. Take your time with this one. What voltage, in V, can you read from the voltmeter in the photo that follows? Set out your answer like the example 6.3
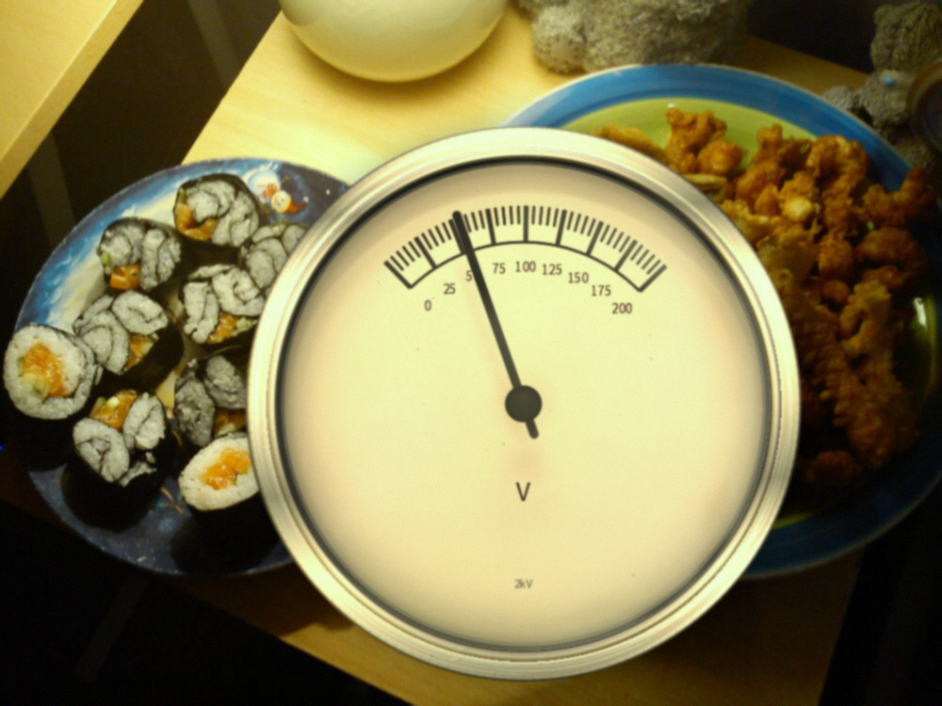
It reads 55
